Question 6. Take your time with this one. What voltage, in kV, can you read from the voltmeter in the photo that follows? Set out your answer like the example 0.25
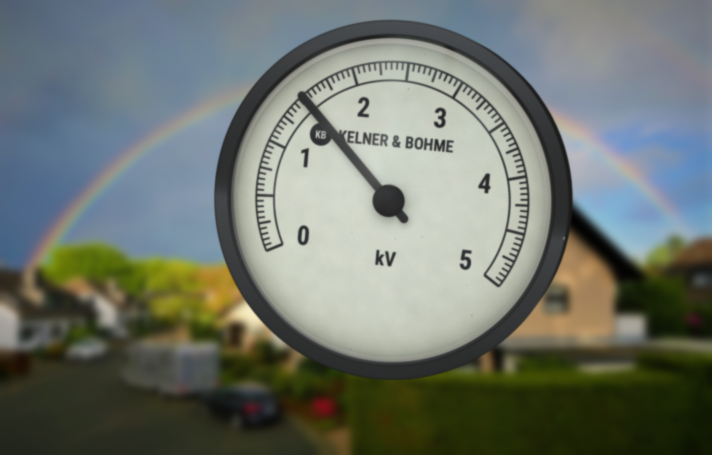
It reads 1.5
